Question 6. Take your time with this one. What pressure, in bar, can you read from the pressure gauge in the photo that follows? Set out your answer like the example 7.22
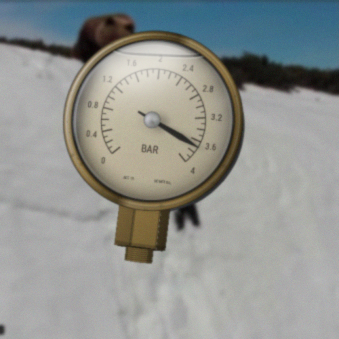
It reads 3.7
